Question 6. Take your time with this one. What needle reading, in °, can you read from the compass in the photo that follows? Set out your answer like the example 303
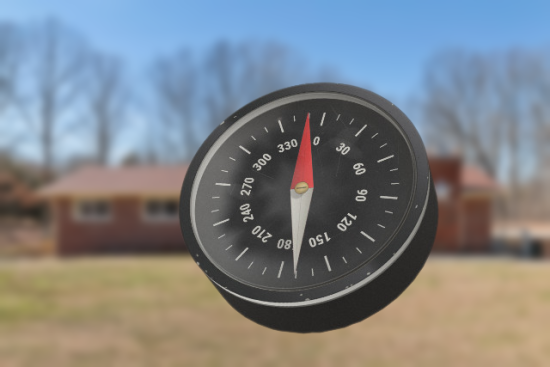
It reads 350
